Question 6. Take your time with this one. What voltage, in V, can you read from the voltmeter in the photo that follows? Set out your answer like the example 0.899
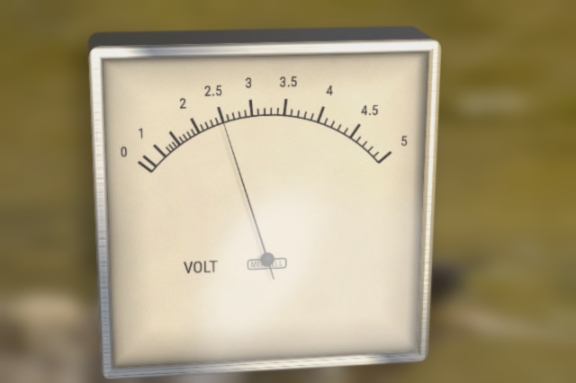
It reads 2.5
